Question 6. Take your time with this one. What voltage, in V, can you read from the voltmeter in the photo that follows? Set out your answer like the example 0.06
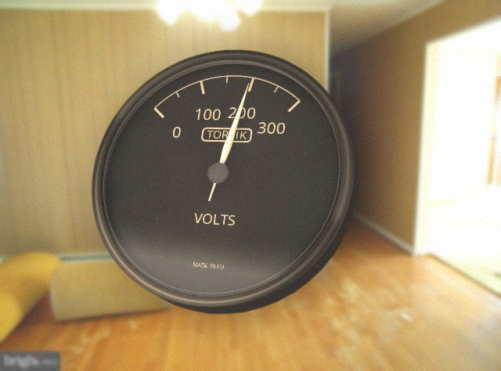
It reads 200
